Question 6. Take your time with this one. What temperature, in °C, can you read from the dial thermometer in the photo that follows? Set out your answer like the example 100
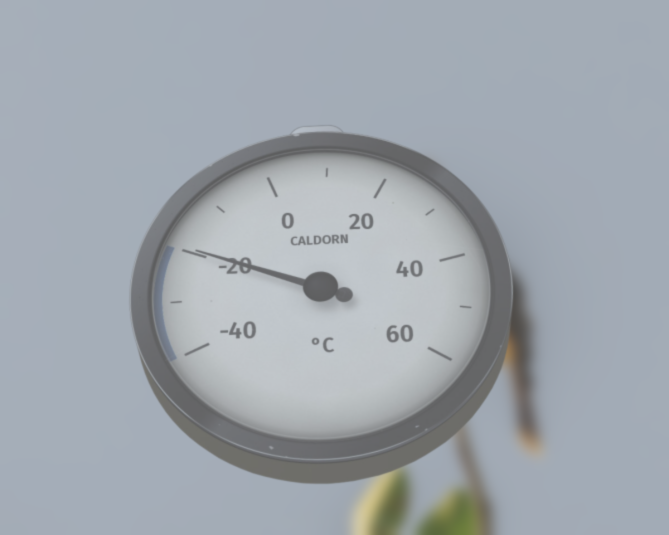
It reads -20
